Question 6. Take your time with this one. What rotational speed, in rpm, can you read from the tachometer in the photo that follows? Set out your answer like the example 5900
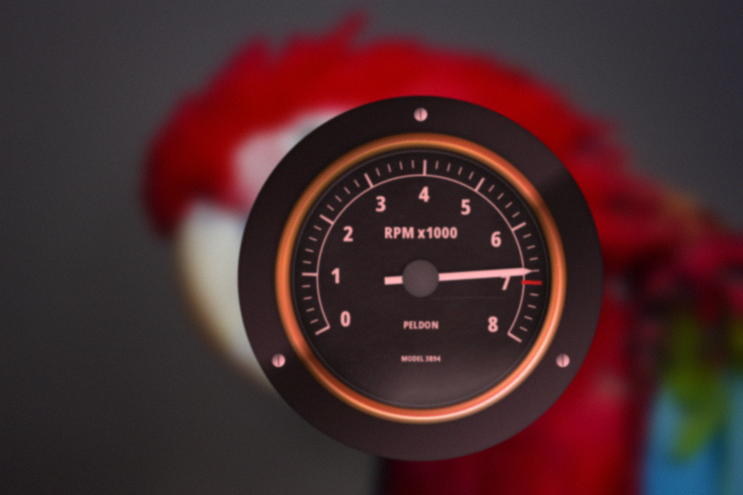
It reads 6800
